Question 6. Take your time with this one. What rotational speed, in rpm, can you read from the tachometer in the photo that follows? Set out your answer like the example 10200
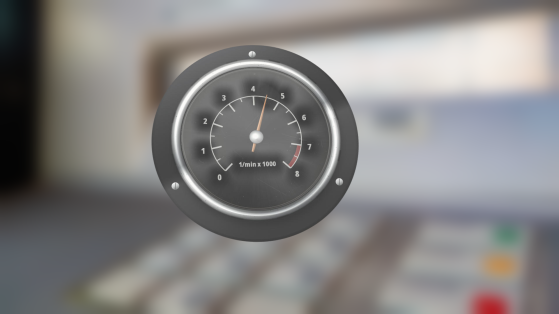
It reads 4500
